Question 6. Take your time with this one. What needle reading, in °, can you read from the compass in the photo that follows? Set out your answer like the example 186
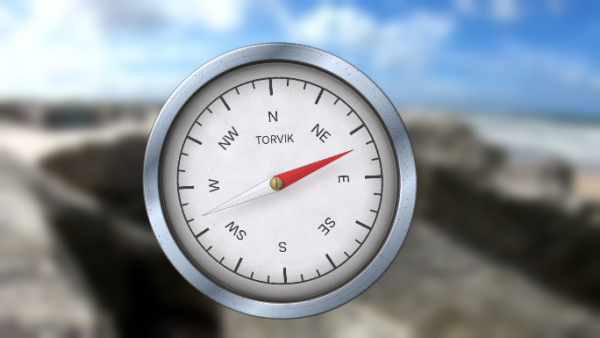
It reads 70
